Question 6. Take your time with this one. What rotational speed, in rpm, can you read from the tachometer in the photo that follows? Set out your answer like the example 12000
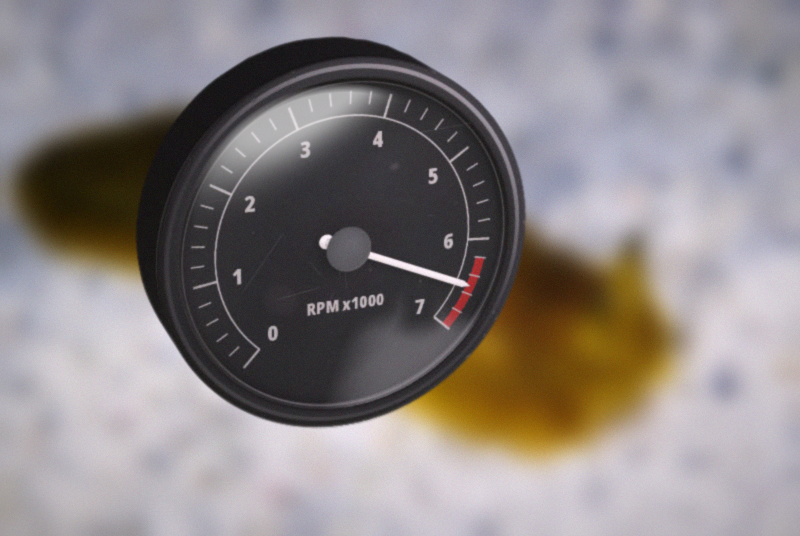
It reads 6500
